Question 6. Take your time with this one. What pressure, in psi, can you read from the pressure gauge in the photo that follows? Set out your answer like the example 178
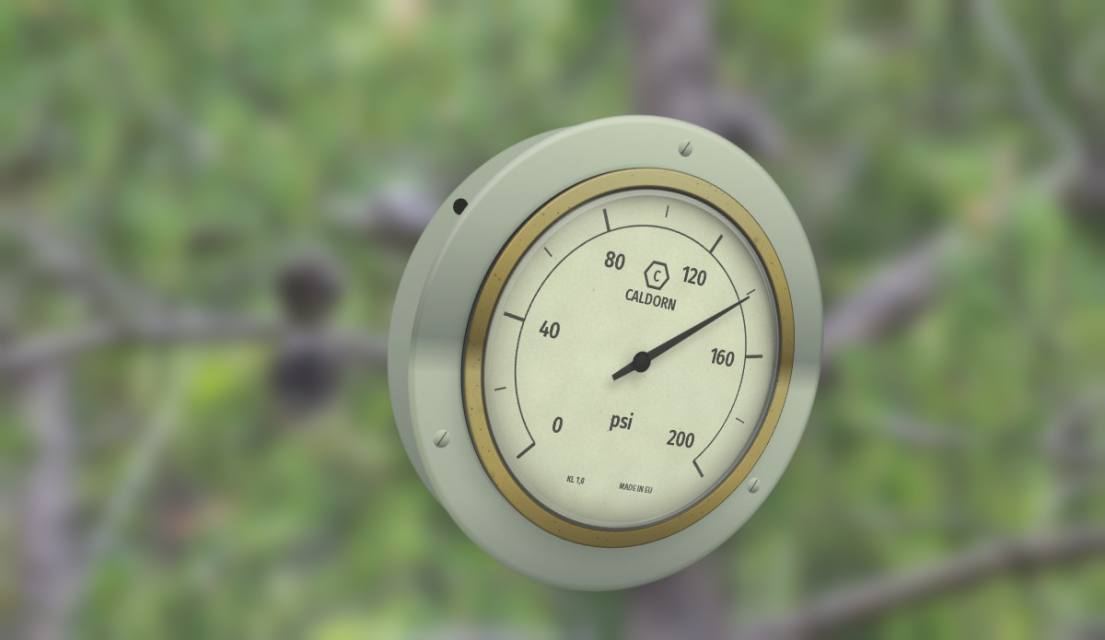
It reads 140
